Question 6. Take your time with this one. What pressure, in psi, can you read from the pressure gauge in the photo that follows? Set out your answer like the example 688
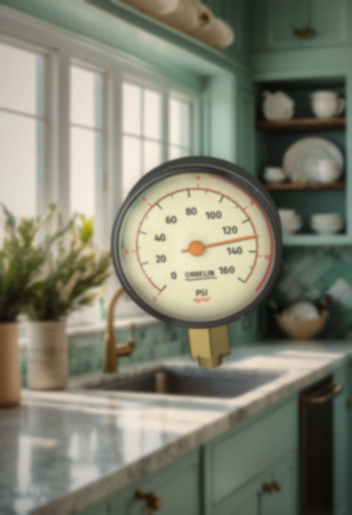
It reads 130
